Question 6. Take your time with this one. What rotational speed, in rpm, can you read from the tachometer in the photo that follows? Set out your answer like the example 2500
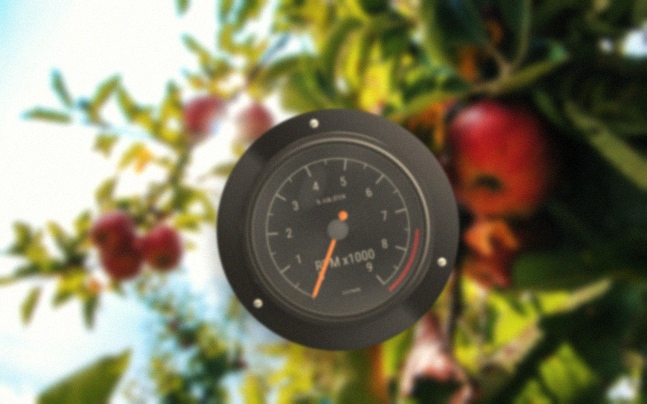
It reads 0
